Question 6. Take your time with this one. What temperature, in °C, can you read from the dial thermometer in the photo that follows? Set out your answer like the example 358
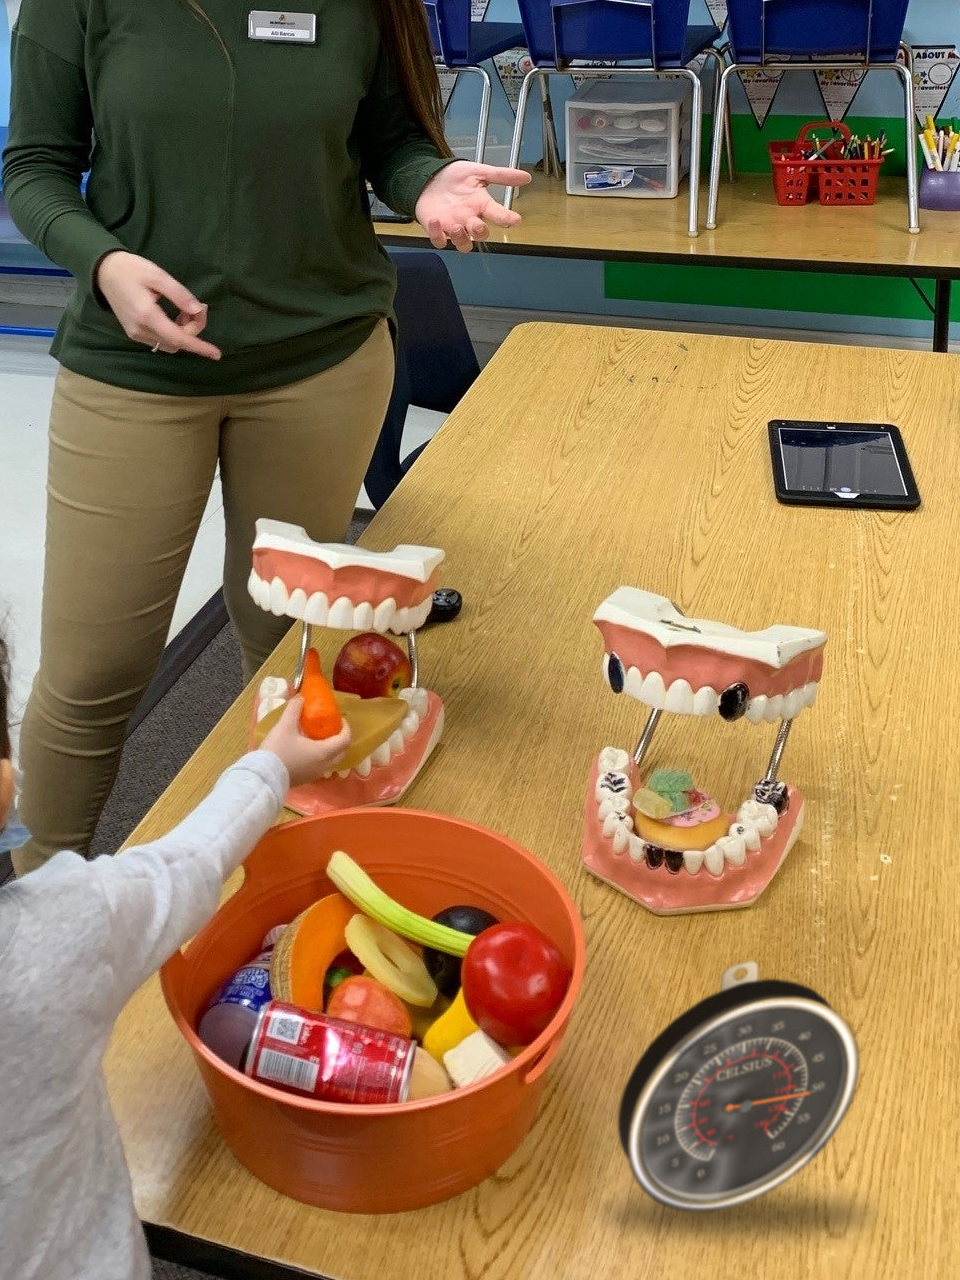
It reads 50
